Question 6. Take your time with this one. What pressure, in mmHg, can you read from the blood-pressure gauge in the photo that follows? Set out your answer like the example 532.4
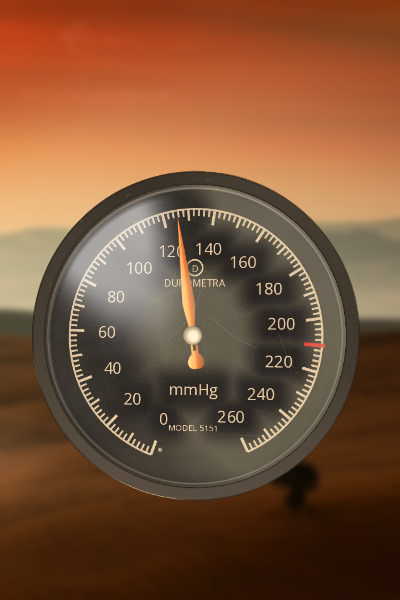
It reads 126
